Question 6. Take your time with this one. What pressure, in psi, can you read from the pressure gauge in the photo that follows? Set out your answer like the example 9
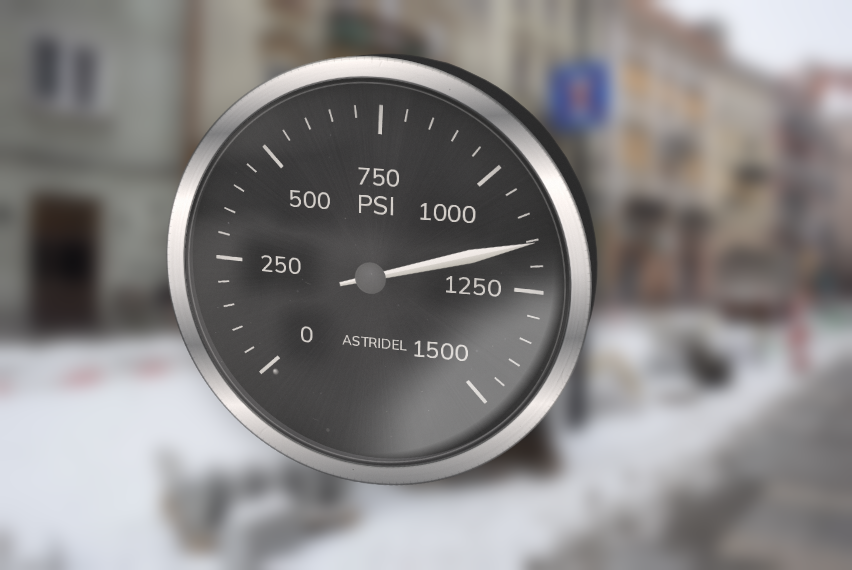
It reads 1150
